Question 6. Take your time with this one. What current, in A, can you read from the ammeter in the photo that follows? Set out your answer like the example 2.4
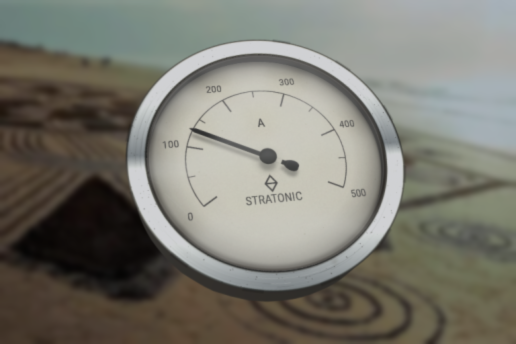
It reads 125
